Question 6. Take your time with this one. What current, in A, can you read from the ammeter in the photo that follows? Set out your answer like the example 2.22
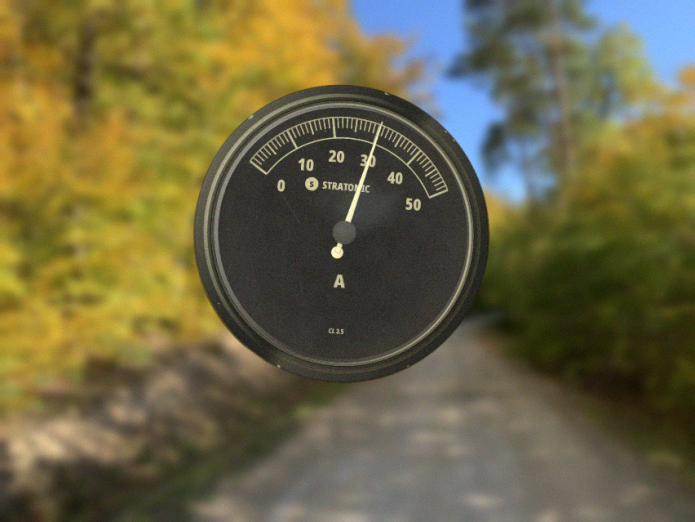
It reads 30
